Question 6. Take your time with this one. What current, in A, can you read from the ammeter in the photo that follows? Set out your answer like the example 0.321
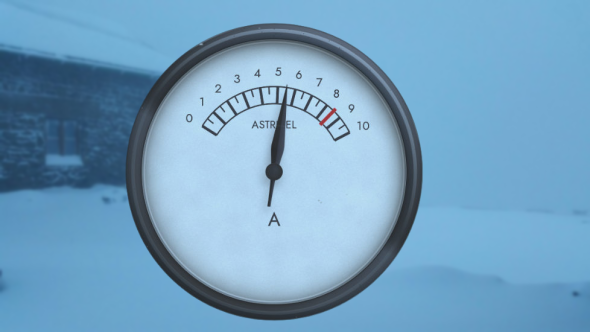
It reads 5.5
